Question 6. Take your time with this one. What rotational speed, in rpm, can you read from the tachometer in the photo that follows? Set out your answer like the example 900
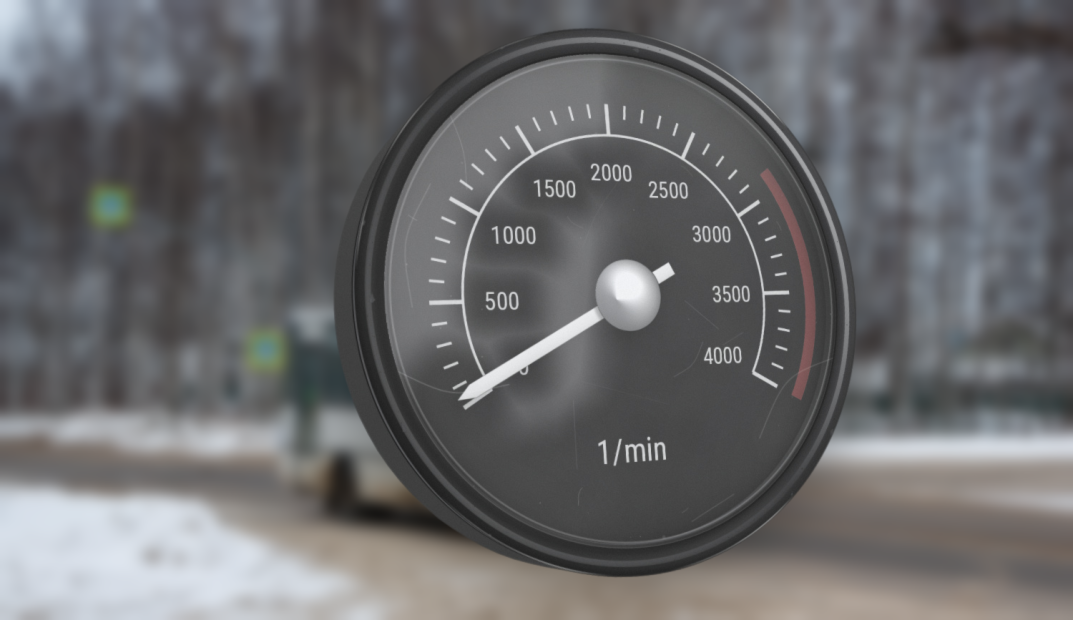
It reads 50
